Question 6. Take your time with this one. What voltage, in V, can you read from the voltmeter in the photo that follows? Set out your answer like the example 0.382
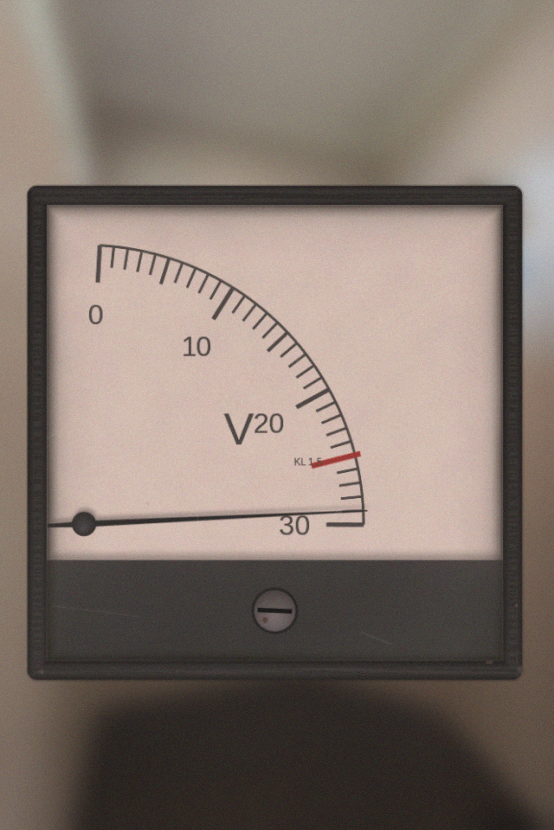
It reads 29
